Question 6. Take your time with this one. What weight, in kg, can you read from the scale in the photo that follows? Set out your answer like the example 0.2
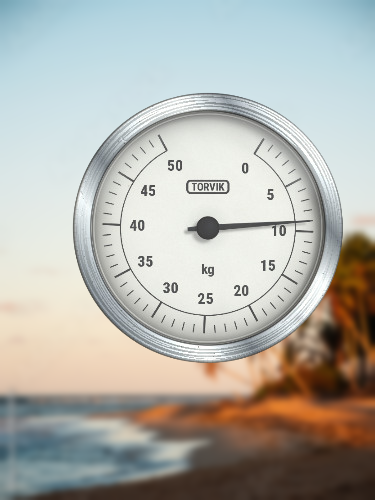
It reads 9
